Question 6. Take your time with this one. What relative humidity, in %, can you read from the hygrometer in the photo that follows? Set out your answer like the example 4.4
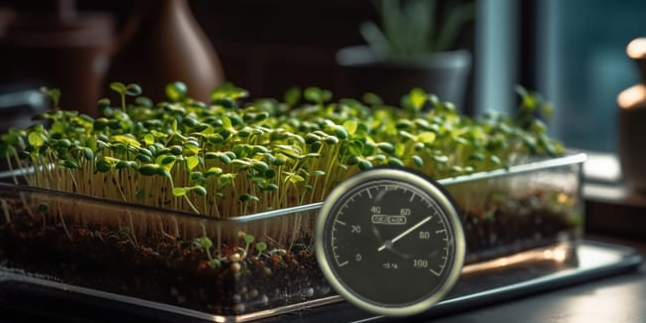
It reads 72
